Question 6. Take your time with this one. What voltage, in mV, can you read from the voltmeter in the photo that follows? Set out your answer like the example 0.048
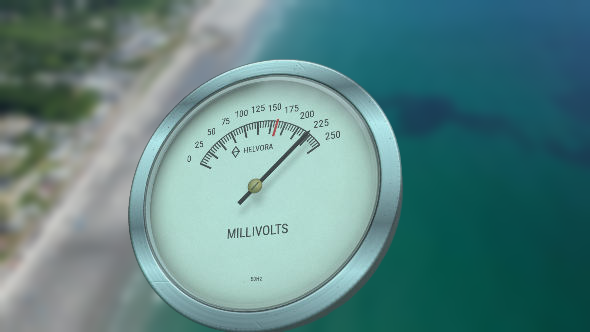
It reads 225
